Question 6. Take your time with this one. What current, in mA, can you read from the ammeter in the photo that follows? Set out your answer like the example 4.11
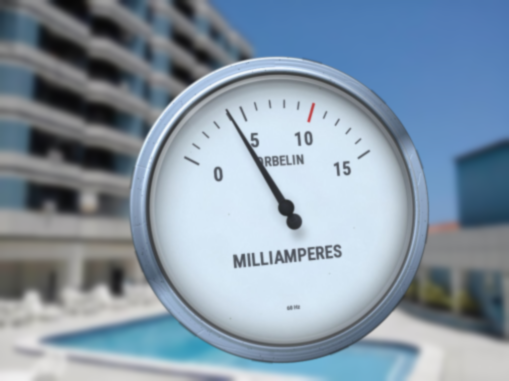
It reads 4
